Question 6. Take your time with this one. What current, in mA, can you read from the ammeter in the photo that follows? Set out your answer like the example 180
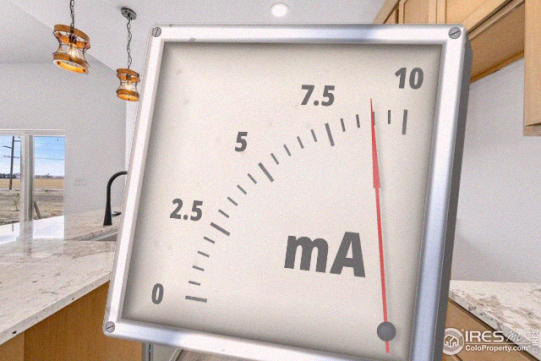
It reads 9
